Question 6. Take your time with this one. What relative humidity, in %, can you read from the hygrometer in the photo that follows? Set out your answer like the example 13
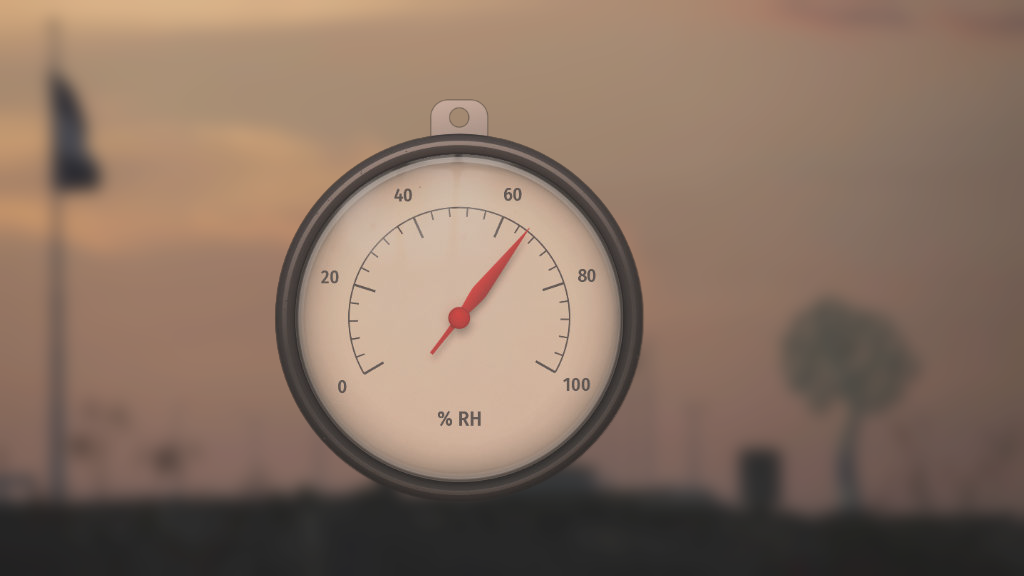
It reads 66
